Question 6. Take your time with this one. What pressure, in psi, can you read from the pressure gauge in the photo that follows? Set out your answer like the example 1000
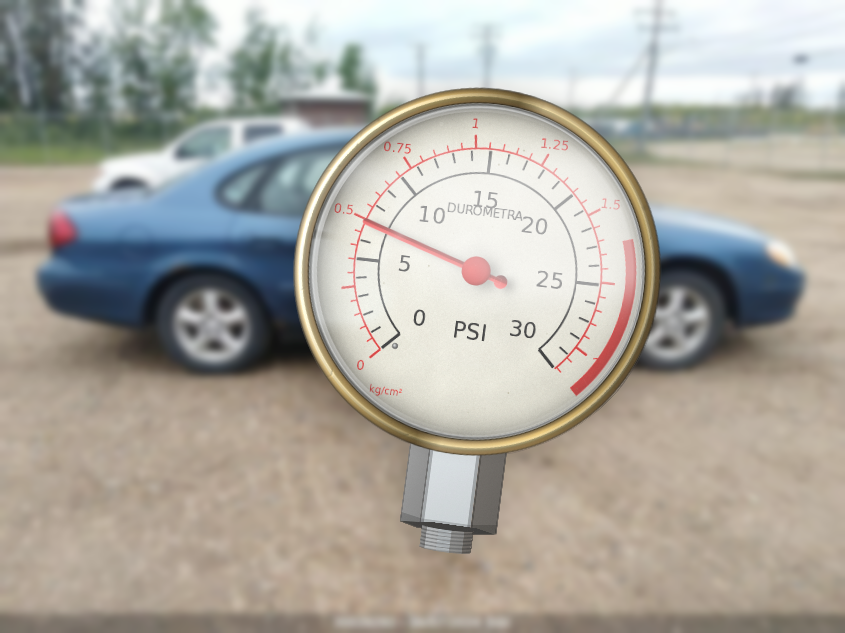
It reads 7
